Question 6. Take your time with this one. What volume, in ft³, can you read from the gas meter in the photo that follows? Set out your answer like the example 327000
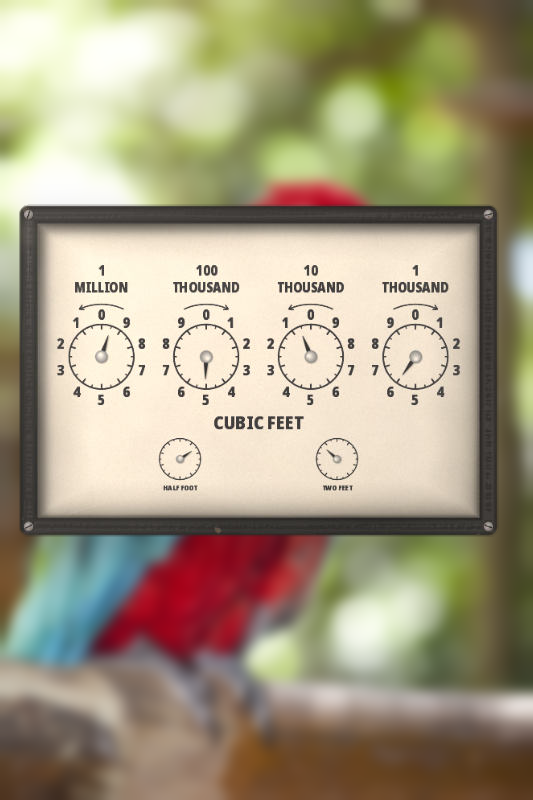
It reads 950600
